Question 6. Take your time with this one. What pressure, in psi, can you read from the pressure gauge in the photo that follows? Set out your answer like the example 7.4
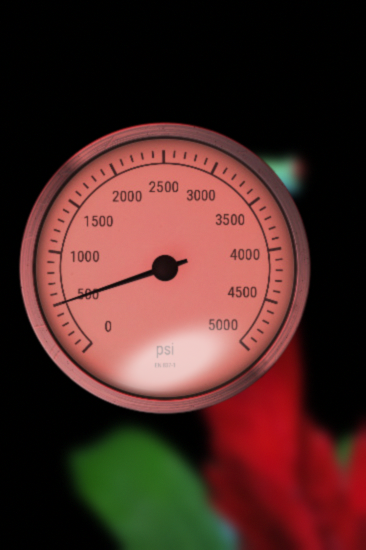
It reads 500
